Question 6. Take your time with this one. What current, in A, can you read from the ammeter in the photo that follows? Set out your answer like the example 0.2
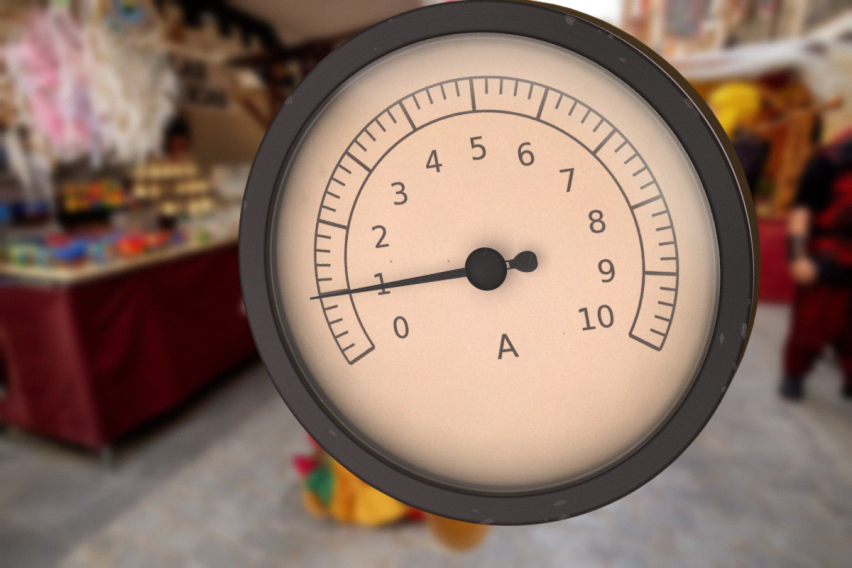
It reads 1
